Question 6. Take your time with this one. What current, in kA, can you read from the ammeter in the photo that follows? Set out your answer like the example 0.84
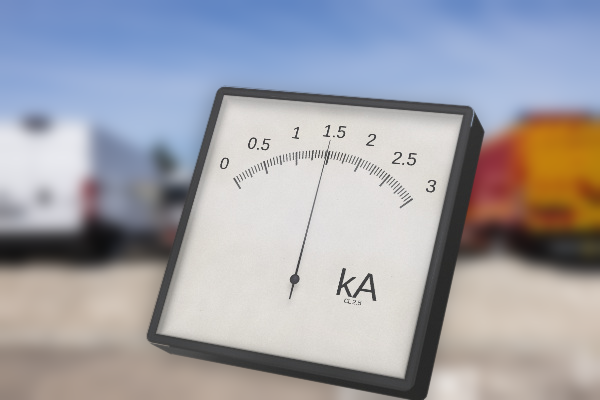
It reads 1.5
